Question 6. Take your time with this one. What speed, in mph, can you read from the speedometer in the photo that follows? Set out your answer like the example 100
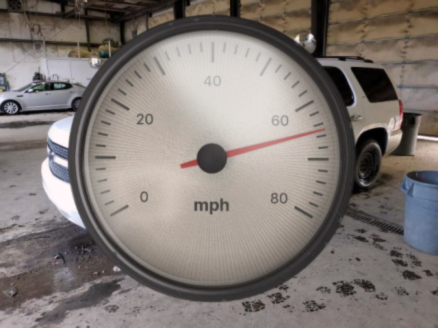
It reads 65
